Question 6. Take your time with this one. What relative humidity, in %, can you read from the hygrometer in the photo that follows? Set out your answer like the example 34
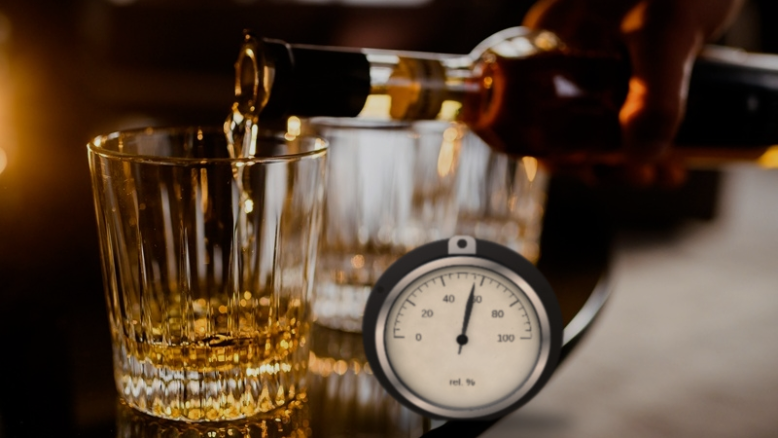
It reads 56
